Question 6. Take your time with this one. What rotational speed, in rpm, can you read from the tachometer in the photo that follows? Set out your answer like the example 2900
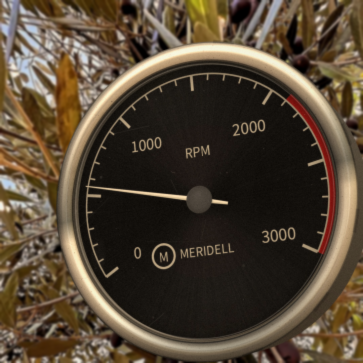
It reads 550
